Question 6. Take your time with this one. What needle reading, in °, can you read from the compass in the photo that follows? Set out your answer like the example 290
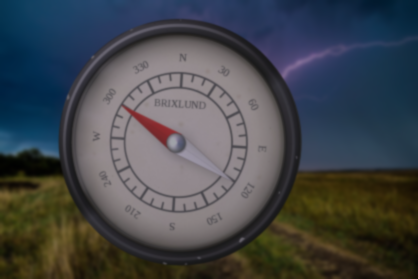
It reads 300
